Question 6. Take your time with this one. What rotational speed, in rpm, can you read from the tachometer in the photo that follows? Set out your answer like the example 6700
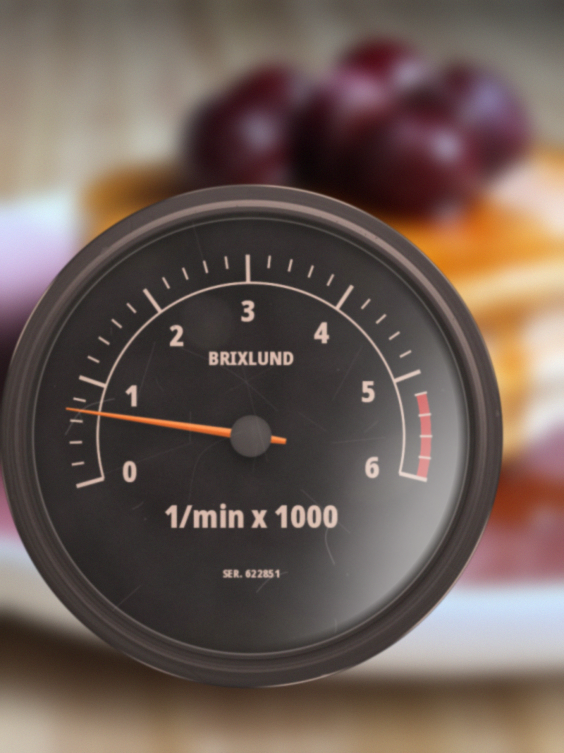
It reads 700
